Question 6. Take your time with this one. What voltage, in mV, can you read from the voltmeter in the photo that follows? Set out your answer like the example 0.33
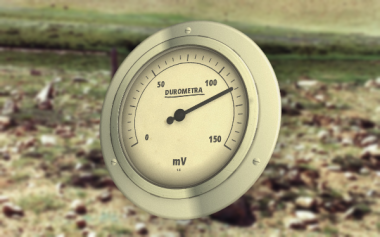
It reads 115
